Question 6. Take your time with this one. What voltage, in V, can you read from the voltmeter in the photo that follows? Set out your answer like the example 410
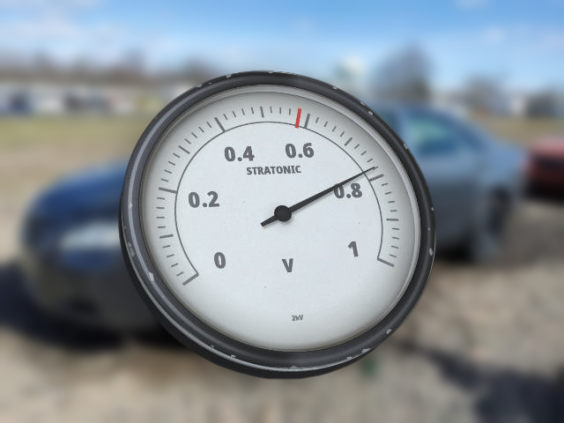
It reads 0.78
